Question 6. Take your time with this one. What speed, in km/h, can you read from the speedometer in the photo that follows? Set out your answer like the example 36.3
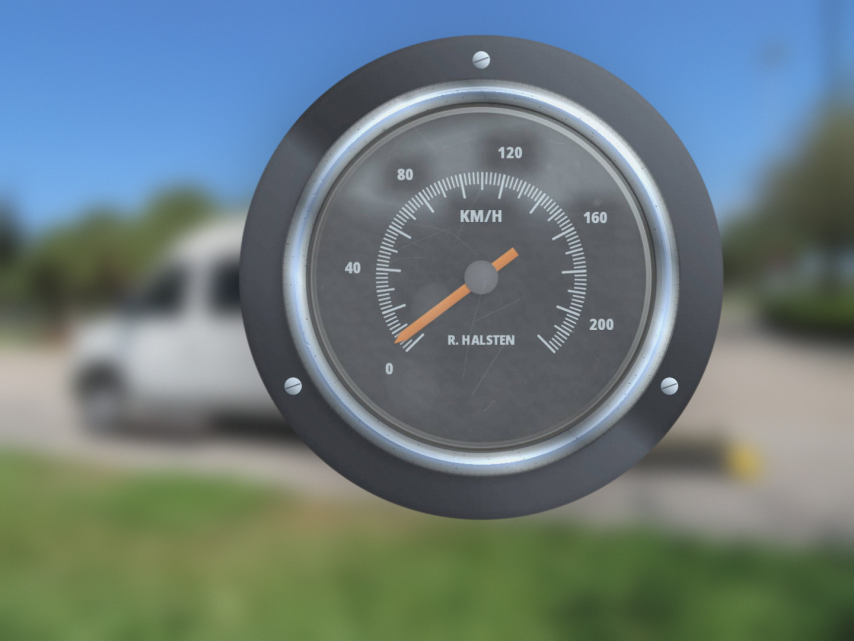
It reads 6
